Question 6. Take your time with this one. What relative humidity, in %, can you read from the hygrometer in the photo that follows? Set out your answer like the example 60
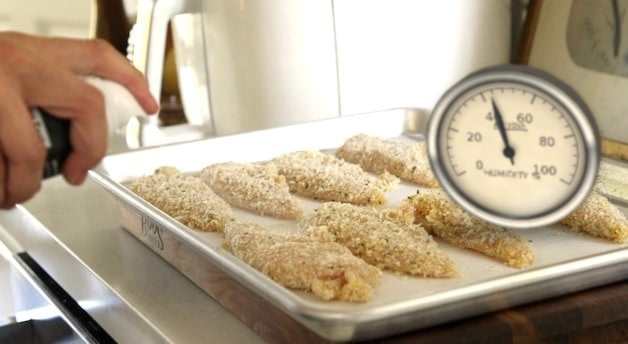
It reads 44
